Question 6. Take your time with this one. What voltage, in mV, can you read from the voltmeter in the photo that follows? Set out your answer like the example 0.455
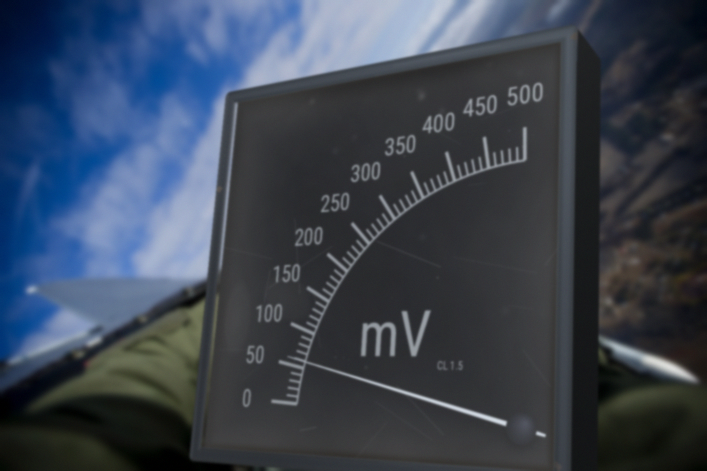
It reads 60
